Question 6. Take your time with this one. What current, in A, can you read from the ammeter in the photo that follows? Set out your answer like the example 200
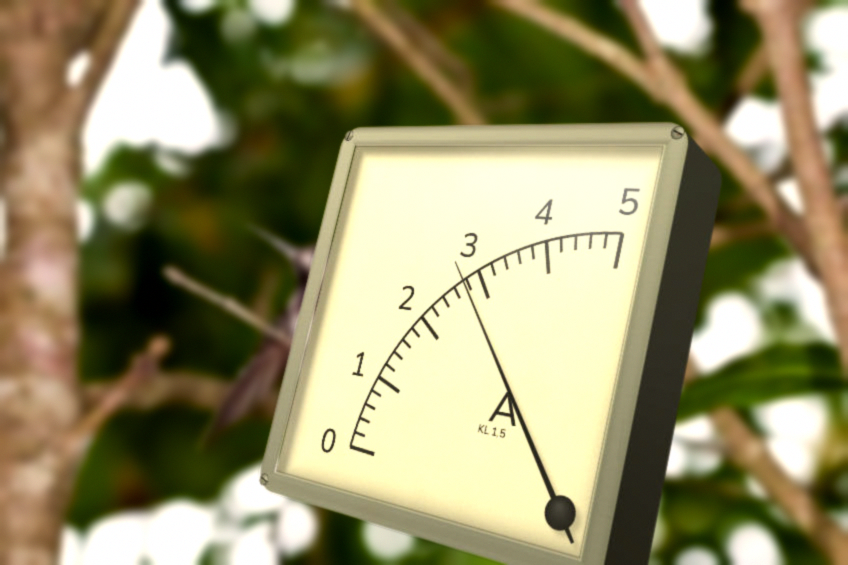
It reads 2.8
